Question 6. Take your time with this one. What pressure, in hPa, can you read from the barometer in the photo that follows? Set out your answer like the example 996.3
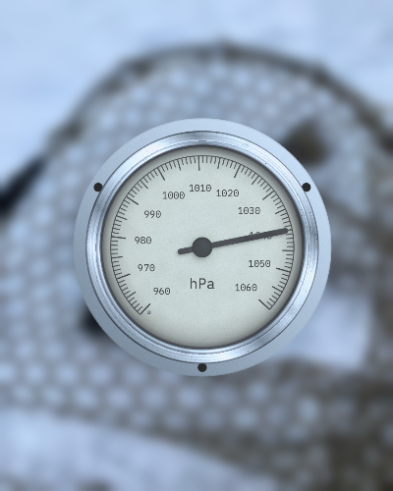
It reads 1040
